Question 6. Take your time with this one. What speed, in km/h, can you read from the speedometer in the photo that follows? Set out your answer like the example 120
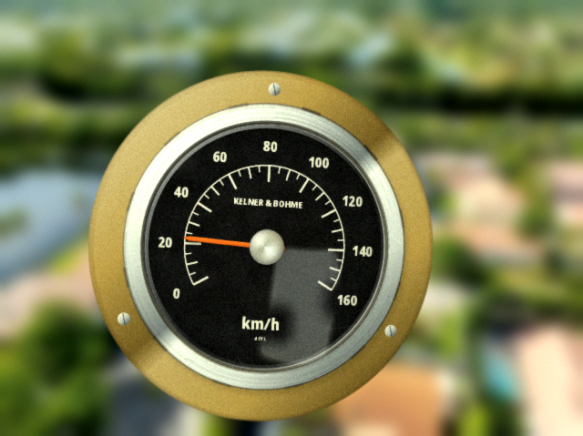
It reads 22.5
